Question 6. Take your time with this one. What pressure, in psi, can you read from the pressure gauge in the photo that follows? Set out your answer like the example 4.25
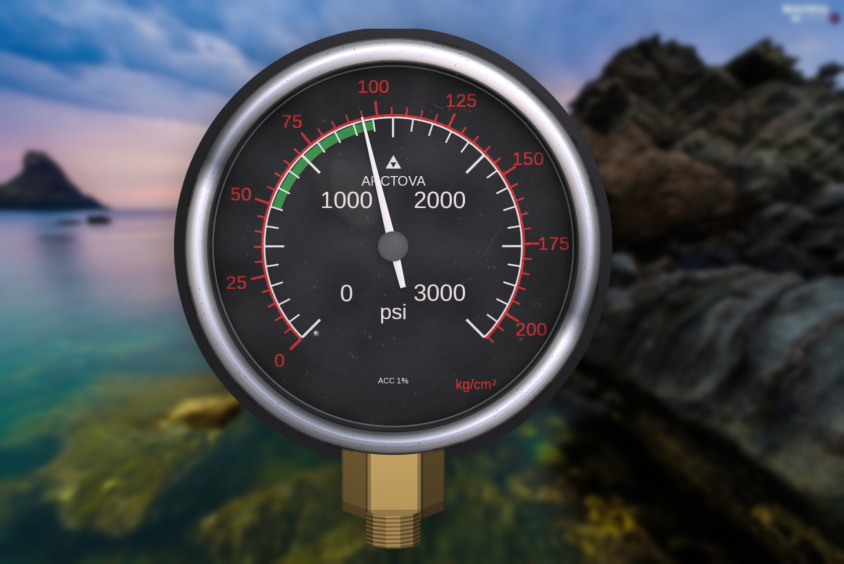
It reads 1350
